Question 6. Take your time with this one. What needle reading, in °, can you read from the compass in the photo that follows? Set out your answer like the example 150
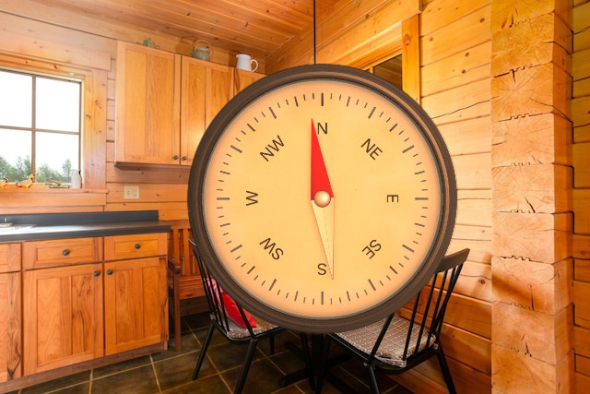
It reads 352.5
